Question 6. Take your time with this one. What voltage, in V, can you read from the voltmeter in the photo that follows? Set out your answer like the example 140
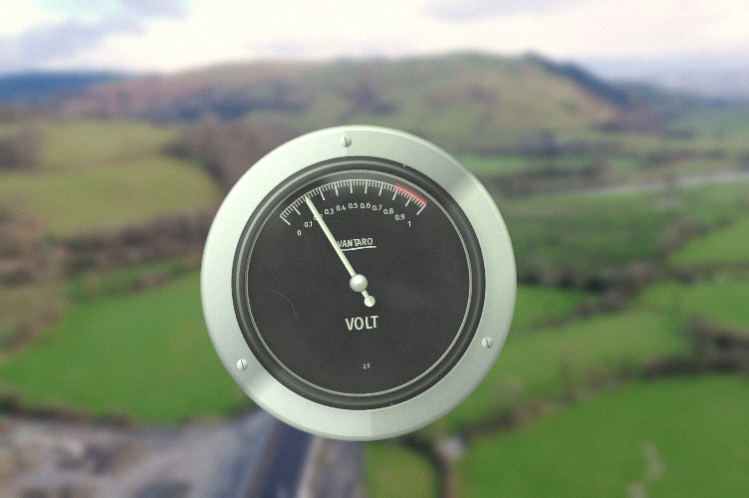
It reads 0.2
